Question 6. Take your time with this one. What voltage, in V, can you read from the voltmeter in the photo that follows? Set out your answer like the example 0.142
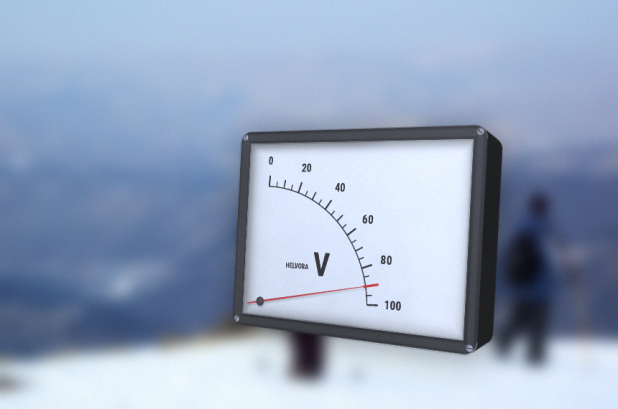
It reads 90
